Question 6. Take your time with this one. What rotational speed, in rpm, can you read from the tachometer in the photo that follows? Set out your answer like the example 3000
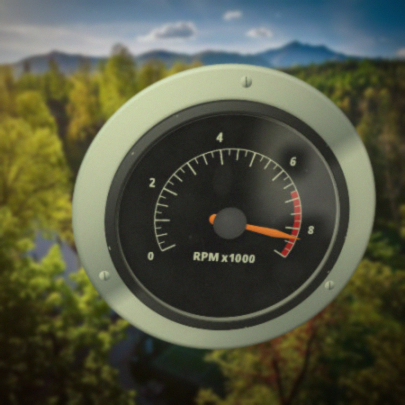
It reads 8250
